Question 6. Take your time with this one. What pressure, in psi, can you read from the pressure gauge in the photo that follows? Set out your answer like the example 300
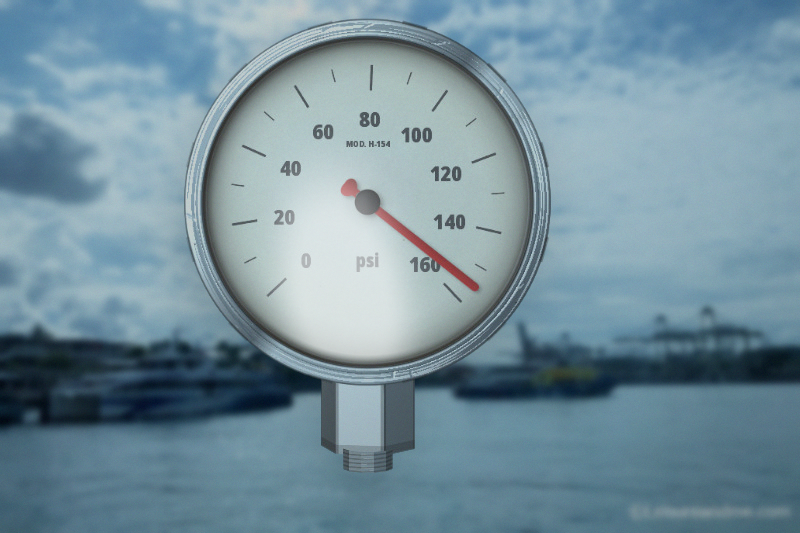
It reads 155
